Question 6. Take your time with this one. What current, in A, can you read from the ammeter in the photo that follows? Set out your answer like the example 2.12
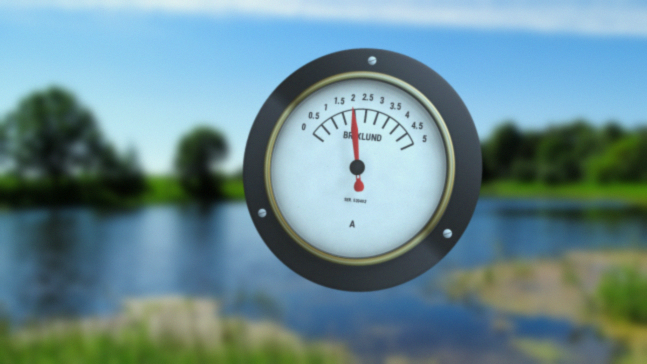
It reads 2
